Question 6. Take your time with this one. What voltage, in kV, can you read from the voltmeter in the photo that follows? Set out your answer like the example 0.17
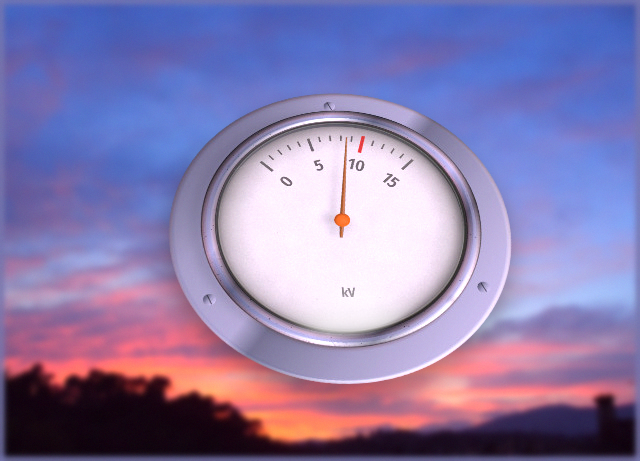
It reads 8.5
